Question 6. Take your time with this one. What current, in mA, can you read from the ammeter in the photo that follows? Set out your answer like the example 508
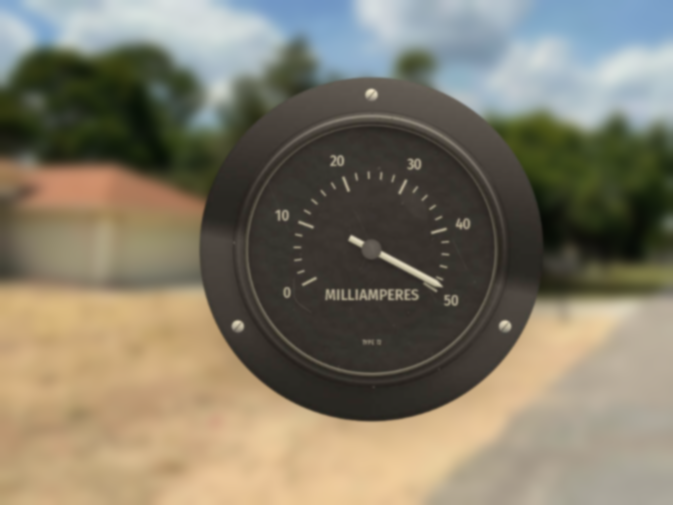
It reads 49
